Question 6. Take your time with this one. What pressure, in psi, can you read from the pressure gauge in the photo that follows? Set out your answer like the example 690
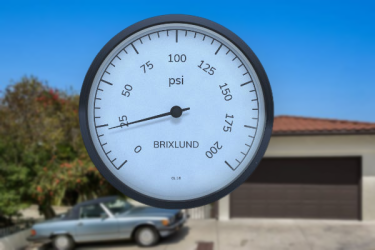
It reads 22.5
